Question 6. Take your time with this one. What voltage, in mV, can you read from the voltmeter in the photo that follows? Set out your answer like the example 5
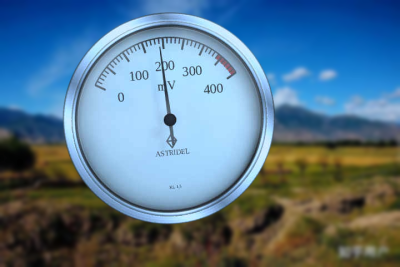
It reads 190
